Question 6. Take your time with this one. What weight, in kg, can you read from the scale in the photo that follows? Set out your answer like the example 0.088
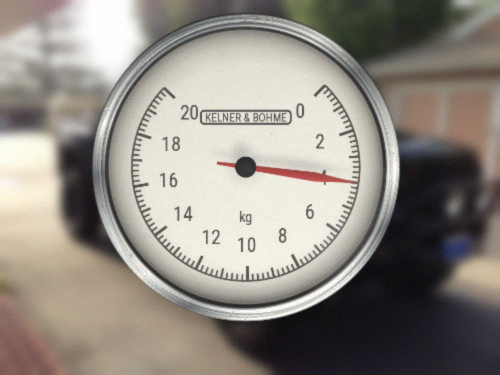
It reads 4
